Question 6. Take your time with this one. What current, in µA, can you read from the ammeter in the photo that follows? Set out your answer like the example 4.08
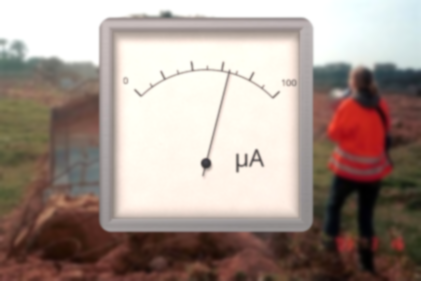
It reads 65
